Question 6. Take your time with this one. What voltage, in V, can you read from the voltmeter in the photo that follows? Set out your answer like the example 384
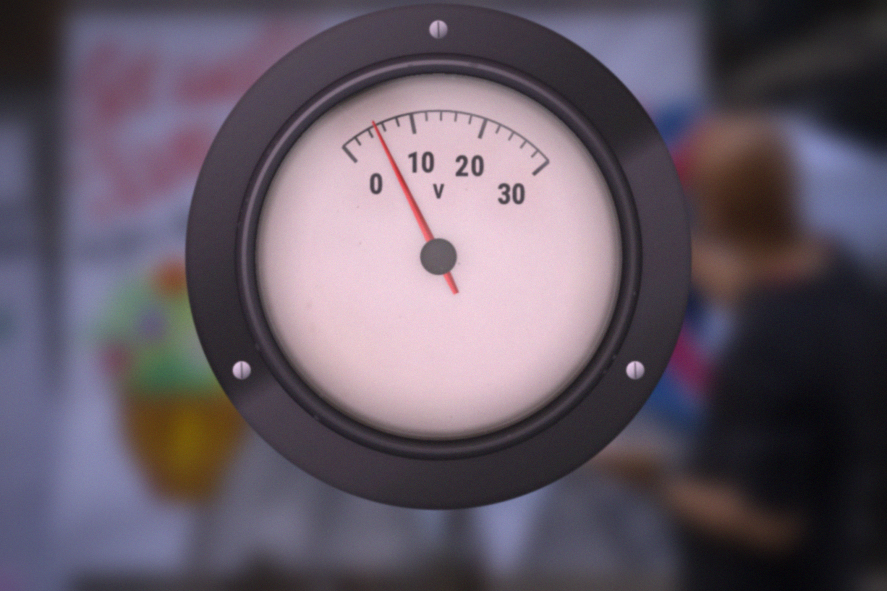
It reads 5
